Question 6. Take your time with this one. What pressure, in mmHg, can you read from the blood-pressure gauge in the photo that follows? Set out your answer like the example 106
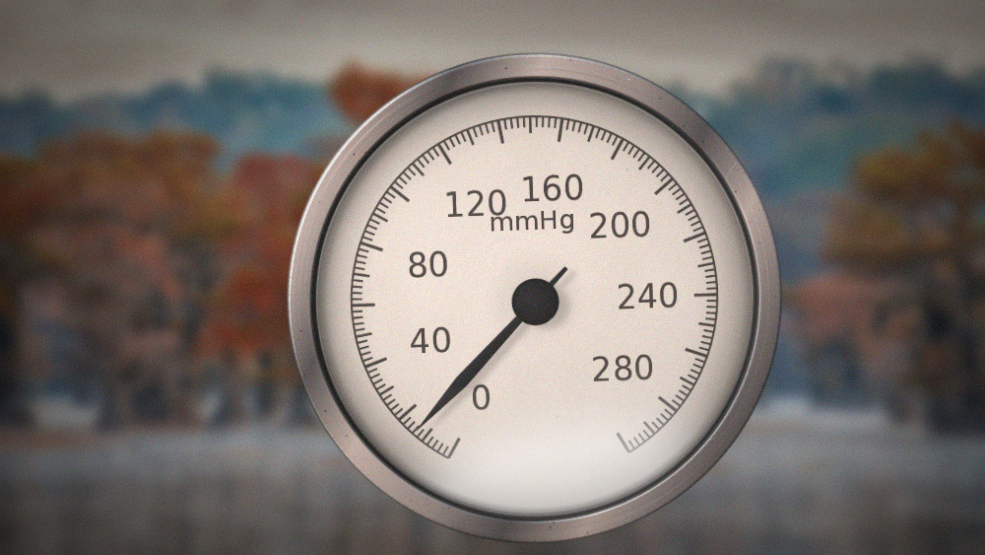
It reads 14
